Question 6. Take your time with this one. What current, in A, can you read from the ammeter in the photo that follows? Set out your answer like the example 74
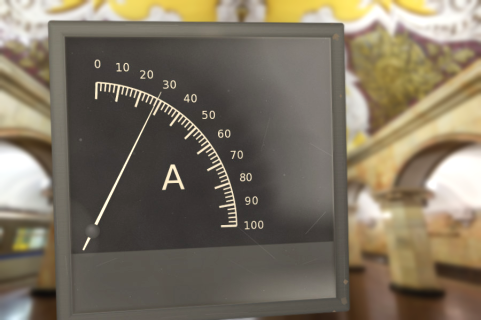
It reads 28
